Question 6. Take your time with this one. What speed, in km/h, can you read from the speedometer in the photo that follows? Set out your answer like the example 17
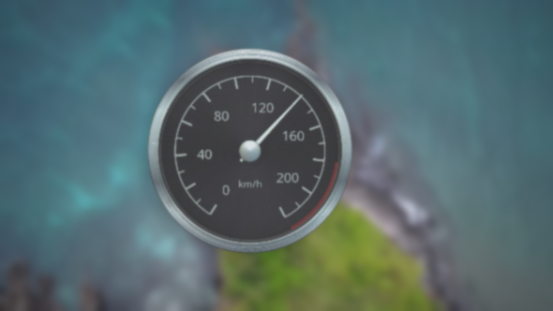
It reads 140
